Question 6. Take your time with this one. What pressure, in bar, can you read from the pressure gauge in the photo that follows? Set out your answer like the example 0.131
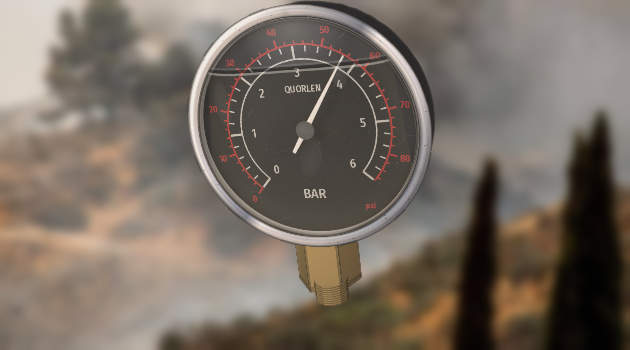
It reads 3.8
